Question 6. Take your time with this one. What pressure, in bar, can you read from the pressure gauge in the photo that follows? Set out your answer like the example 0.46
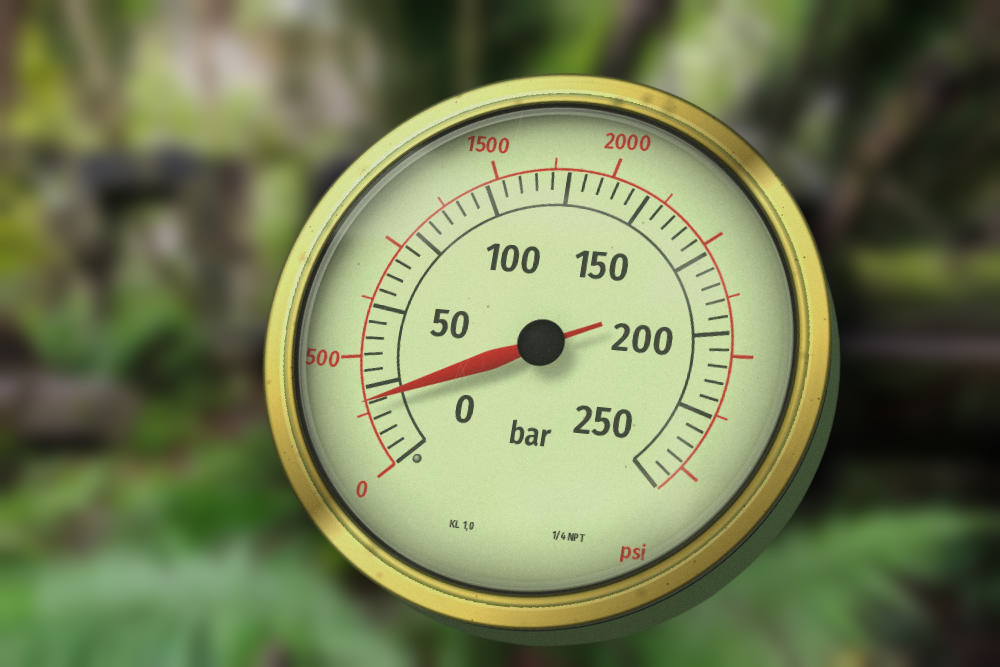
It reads 20
